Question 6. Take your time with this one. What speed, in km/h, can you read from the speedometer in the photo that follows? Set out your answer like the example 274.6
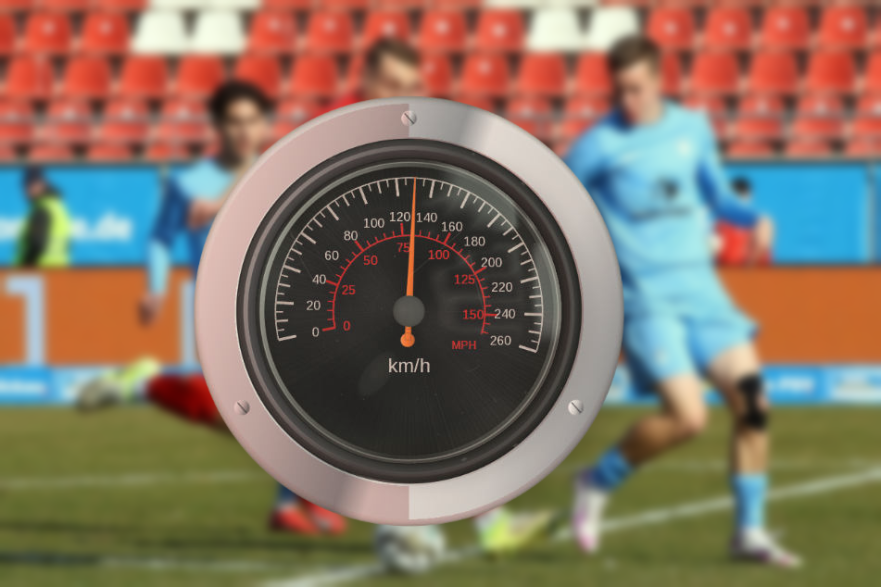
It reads 130
